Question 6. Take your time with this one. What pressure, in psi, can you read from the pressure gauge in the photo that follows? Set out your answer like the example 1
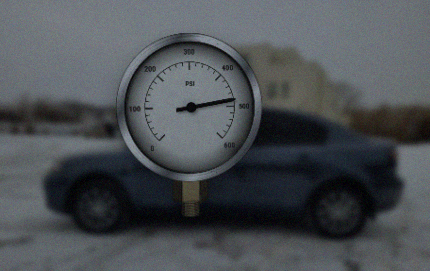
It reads 480
